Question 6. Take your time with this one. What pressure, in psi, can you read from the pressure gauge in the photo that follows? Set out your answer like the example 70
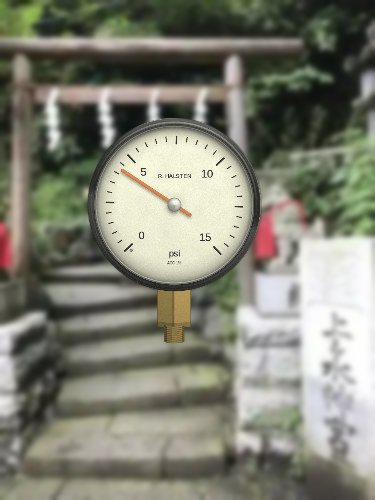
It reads 4.25
